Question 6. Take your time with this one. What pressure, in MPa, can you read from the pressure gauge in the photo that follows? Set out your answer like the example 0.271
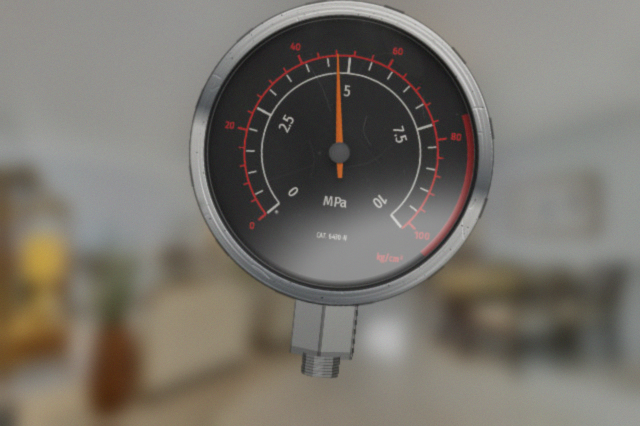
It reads 4.75
